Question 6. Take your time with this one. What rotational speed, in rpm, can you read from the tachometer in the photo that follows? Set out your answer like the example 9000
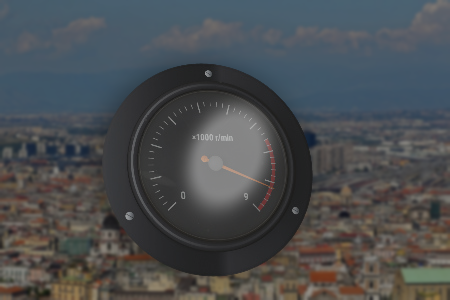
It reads 8200
